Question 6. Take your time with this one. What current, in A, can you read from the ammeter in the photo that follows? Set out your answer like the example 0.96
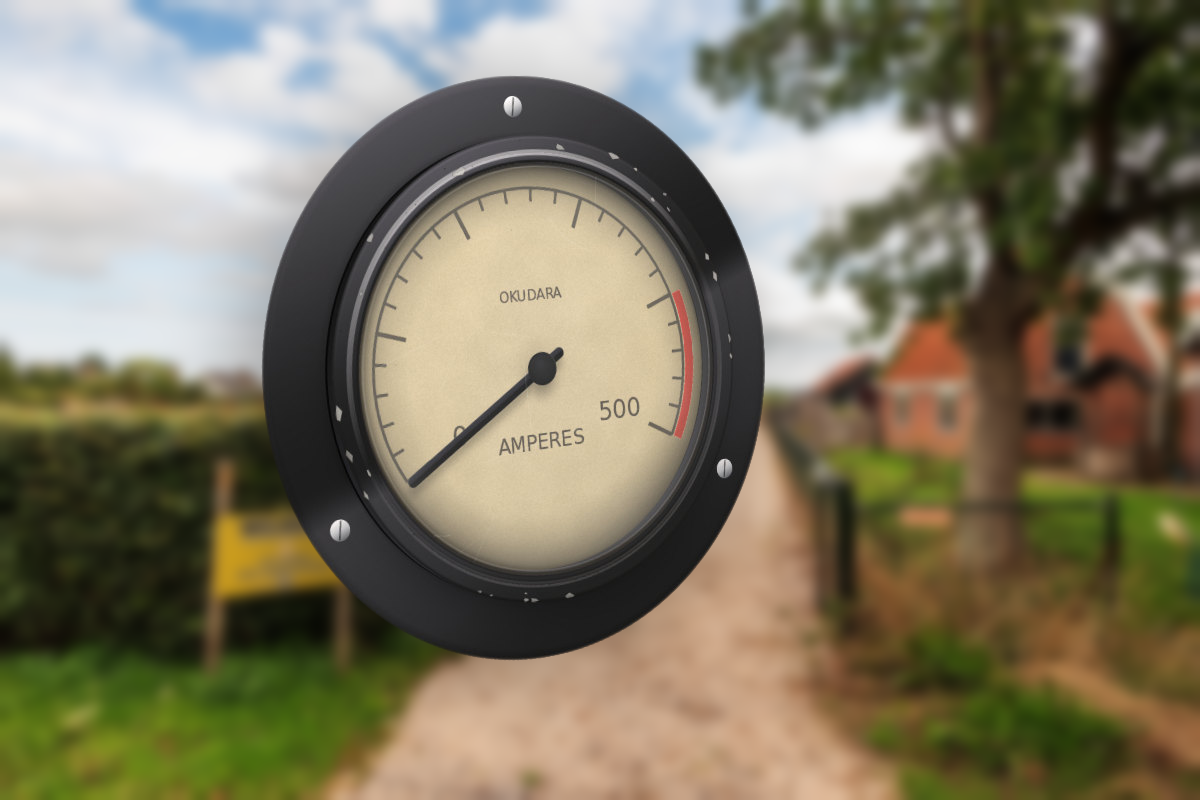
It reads 0
